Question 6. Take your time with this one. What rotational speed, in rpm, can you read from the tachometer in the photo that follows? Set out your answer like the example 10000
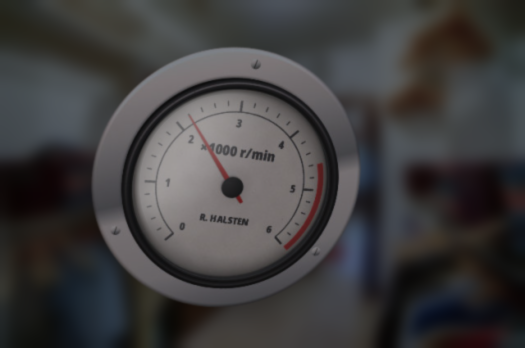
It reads 2200
